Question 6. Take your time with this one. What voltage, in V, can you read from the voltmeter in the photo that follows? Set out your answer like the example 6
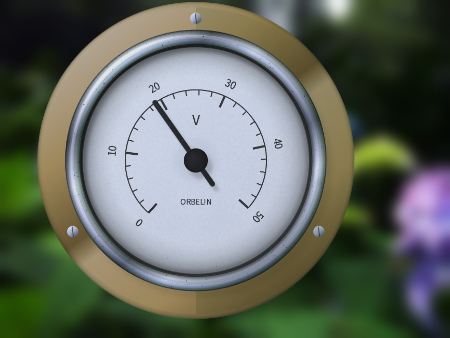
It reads 19
